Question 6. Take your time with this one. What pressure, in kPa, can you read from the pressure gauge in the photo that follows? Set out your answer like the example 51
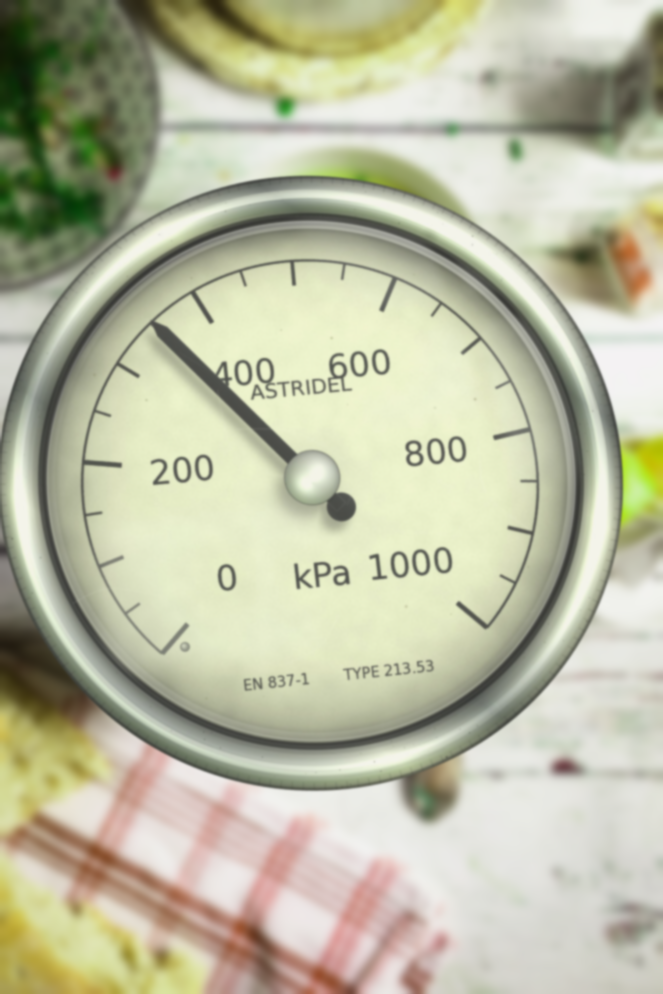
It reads 350
